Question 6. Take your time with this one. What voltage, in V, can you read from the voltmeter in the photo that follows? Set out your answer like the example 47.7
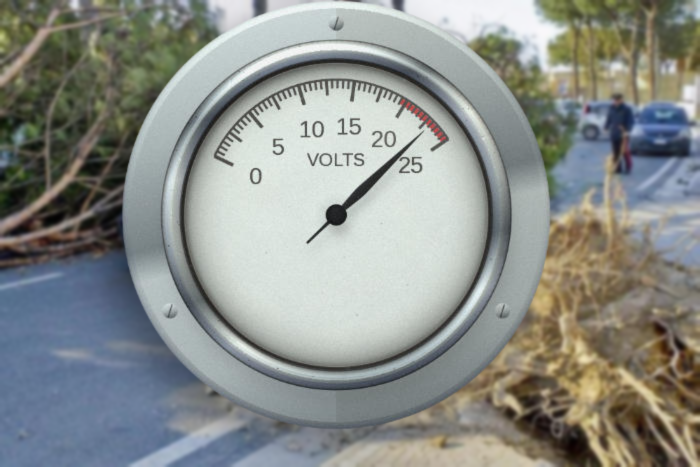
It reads 23
